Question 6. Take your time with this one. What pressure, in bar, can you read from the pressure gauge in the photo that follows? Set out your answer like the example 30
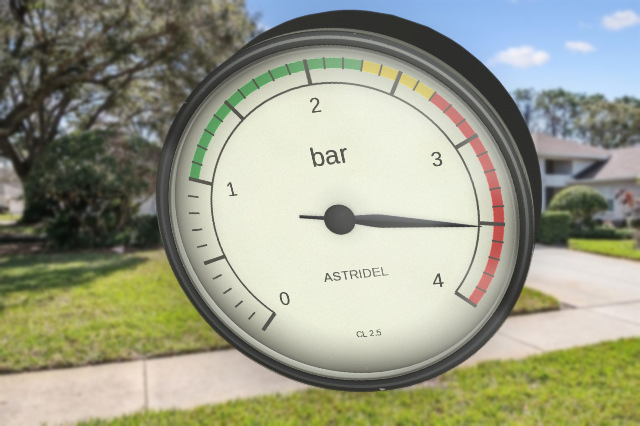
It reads 3.5
